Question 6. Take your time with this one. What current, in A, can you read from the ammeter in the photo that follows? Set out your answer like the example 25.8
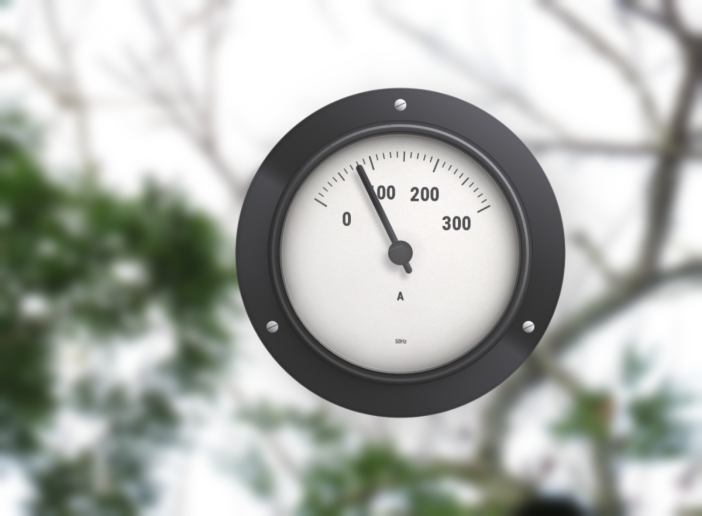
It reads 80
